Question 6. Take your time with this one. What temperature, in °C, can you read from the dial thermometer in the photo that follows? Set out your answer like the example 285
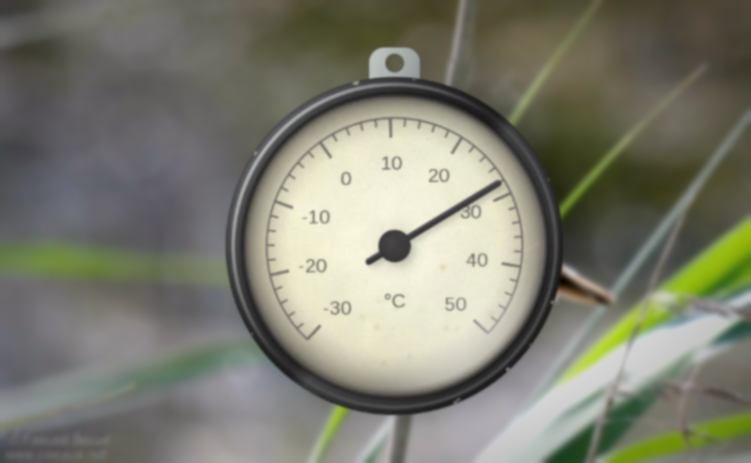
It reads 28
